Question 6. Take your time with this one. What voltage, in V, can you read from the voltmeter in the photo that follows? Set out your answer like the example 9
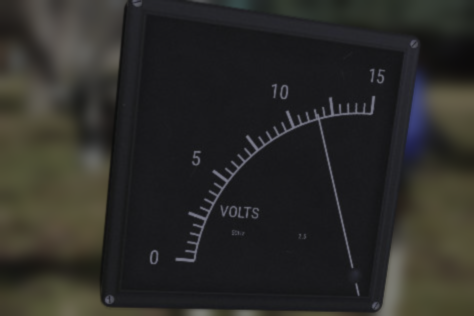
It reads 11.5
